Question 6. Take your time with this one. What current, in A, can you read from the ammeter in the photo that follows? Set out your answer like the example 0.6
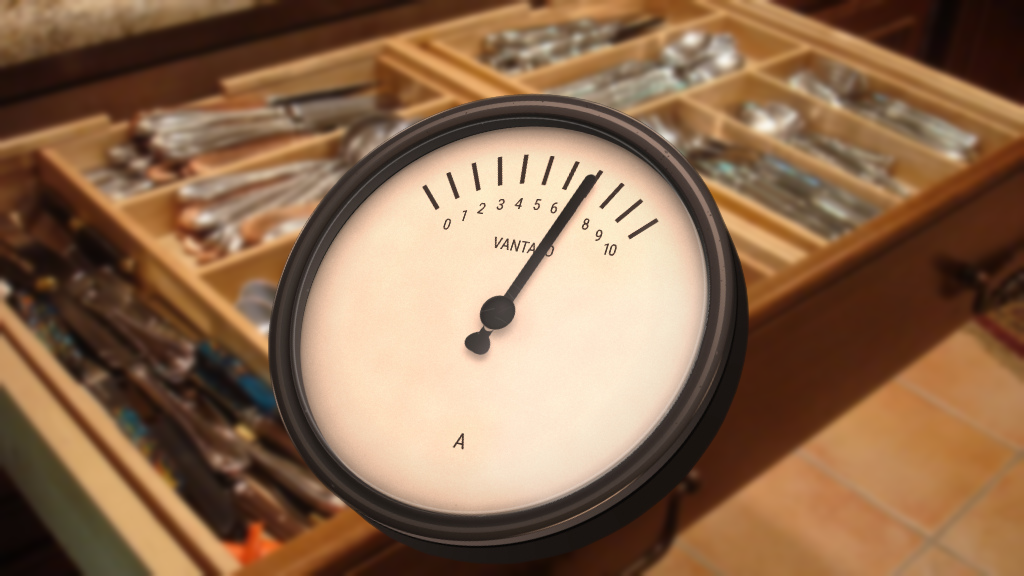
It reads 7
